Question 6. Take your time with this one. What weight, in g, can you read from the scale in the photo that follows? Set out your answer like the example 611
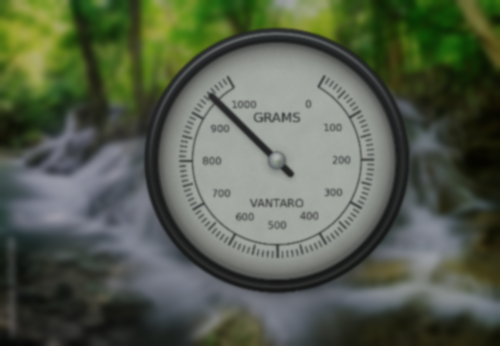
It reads 950
